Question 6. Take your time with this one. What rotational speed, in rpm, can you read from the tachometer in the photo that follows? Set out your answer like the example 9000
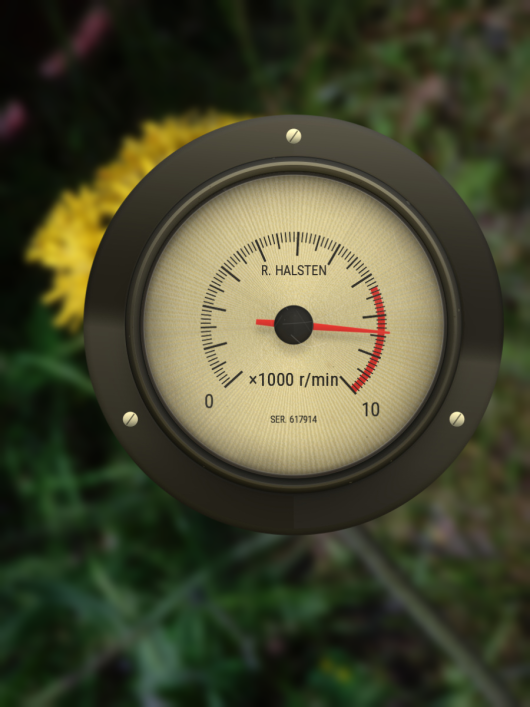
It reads 8400
